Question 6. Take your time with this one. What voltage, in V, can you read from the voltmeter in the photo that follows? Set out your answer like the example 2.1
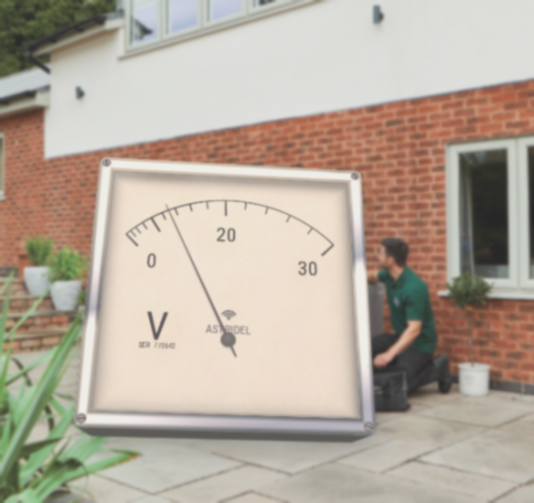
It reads 13
